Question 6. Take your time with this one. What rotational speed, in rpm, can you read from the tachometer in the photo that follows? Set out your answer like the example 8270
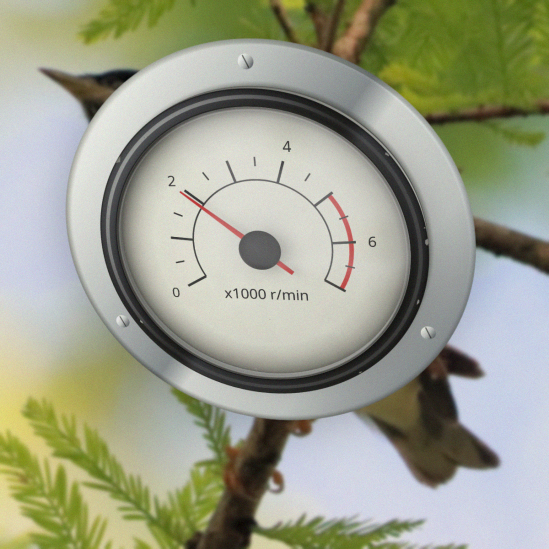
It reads 2000
